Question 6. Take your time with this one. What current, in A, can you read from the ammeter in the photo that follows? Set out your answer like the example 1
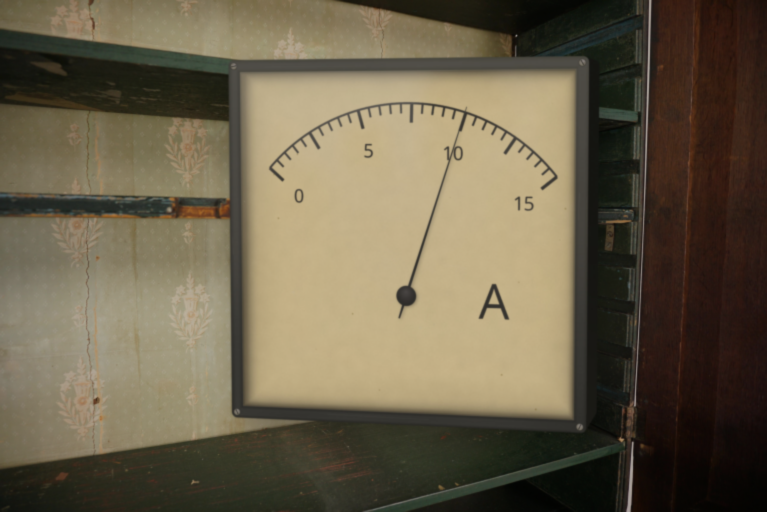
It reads 10
